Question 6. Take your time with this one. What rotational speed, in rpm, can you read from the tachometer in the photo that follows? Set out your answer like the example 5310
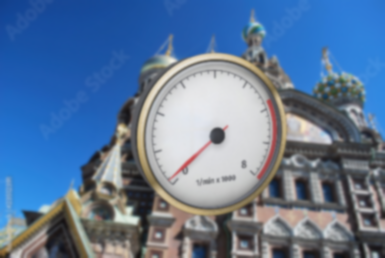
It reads 200
